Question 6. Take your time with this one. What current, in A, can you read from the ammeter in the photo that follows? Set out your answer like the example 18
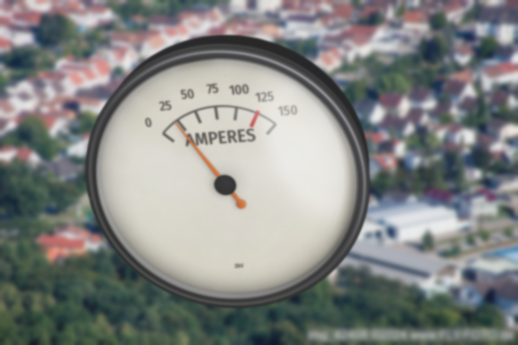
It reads 25
